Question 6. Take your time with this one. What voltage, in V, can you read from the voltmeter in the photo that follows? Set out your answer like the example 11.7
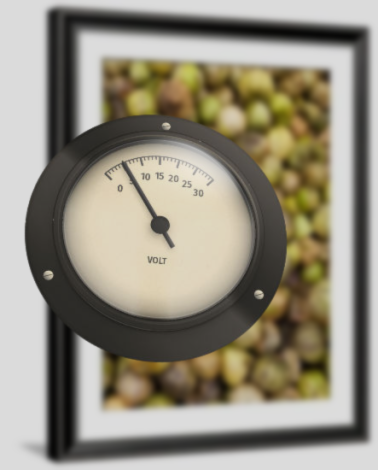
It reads 5
